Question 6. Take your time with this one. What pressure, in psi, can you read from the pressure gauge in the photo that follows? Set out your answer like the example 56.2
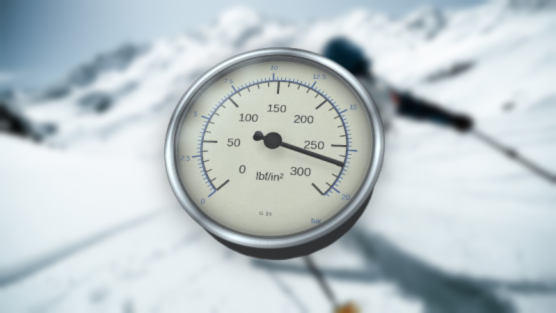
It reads 270
